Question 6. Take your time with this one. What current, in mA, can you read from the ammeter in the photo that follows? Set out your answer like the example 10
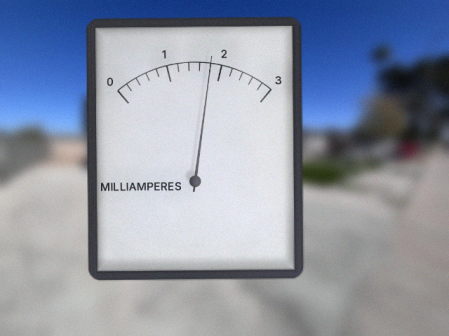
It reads 1.8
